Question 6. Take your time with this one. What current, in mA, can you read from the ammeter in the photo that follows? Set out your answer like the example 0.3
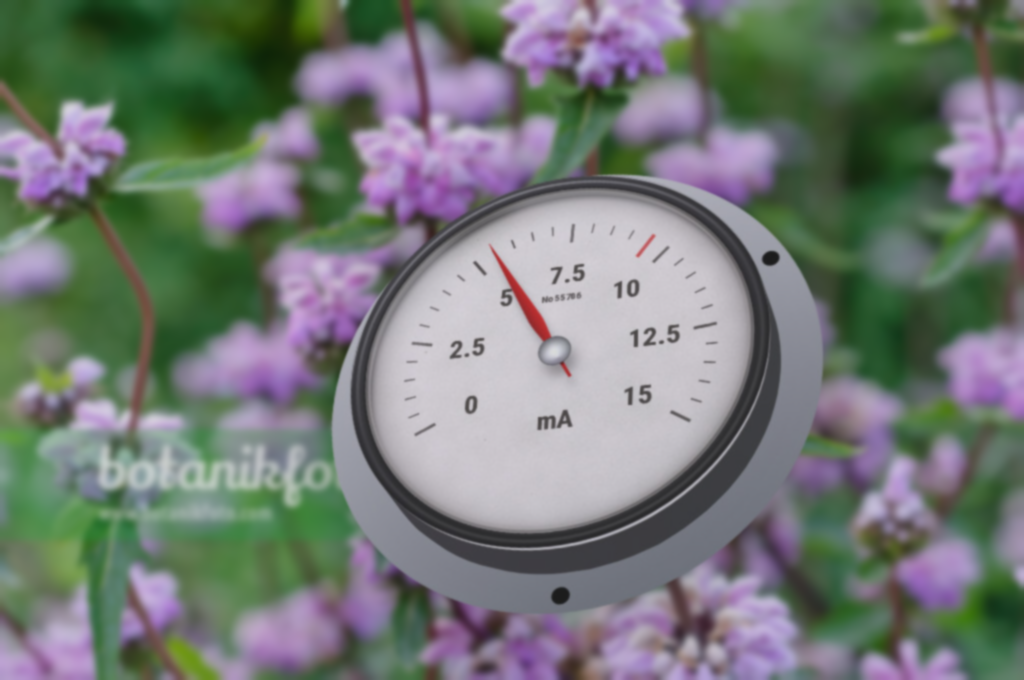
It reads 5.5
